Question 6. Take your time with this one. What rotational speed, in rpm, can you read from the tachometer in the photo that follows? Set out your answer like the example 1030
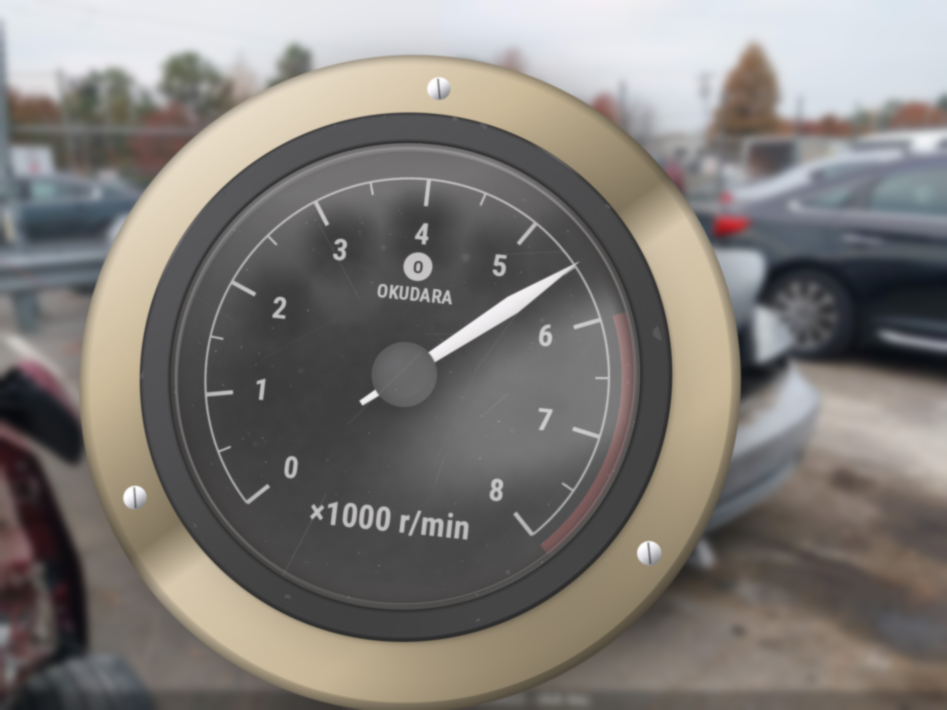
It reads 5500
